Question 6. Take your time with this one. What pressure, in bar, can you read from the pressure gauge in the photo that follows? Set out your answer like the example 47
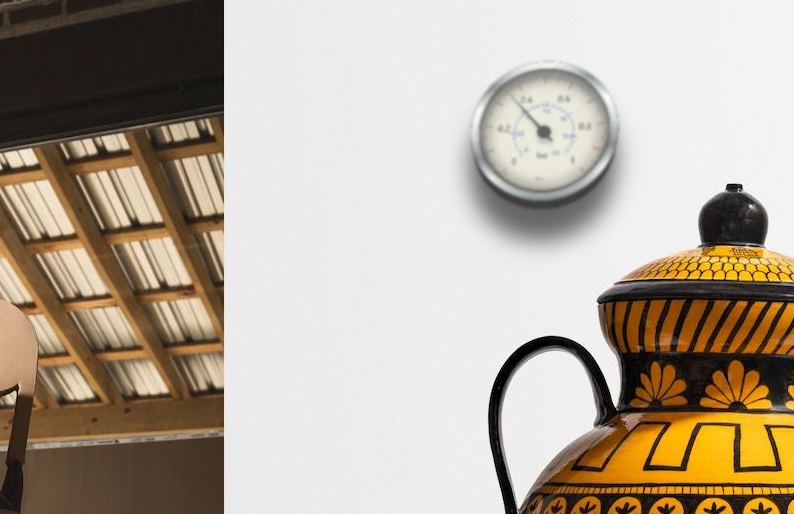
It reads 0.35
